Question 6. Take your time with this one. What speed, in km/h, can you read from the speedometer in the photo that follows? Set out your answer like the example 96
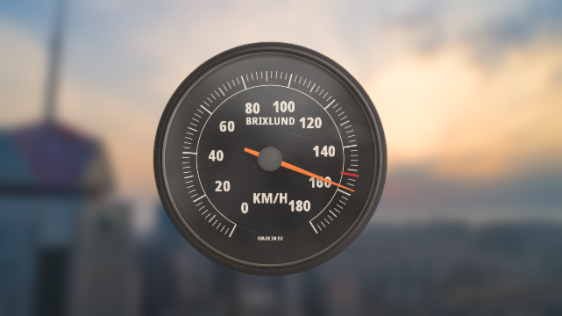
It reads 158
